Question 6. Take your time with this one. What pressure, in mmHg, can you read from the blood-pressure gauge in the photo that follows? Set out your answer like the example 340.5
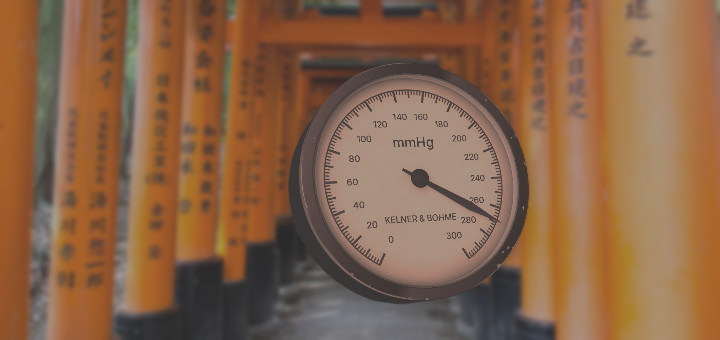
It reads 270
